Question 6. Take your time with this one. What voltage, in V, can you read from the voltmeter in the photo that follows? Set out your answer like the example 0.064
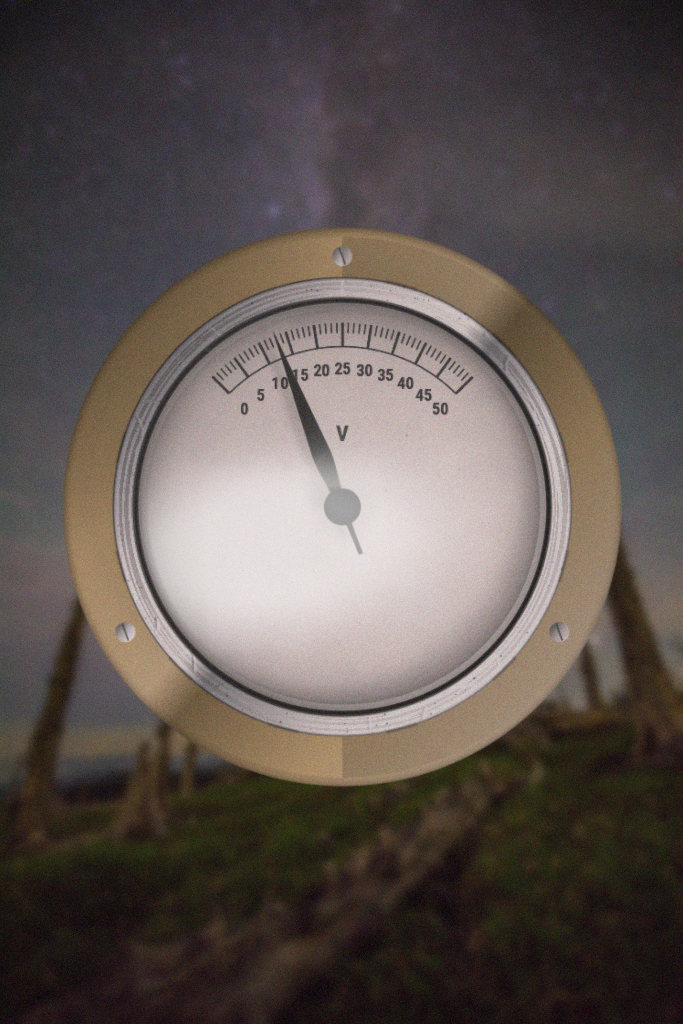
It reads 13
